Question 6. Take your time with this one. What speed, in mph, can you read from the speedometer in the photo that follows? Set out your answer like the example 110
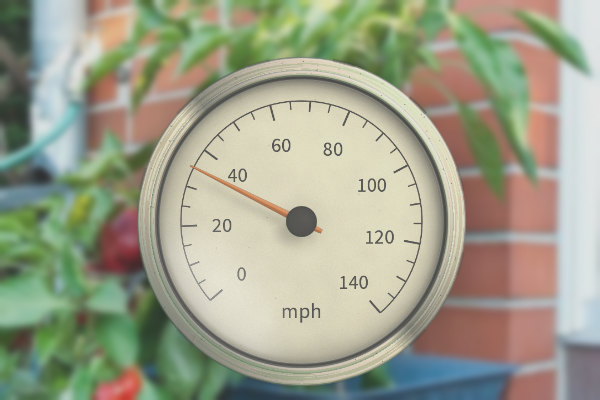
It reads 35
